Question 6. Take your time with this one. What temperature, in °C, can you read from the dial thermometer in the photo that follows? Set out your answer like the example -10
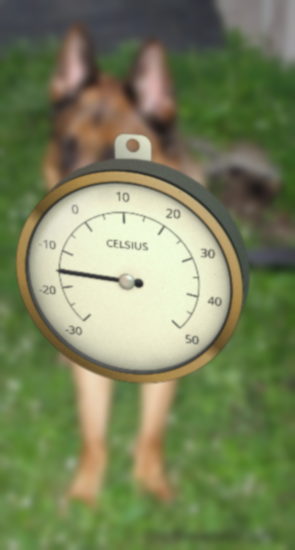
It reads -15
